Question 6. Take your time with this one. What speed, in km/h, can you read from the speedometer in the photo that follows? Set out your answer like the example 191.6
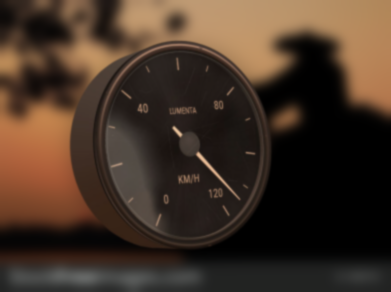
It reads 115
